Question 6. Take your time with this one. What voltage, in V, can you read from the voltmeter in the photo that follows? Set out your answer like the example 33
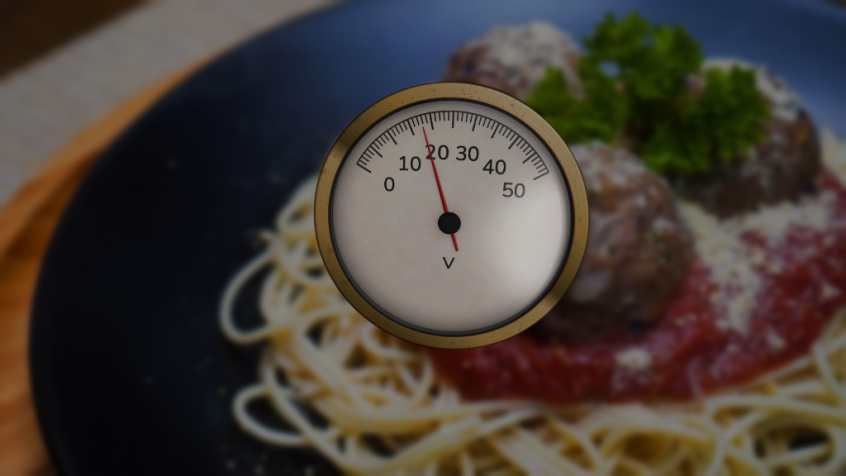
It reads 18
